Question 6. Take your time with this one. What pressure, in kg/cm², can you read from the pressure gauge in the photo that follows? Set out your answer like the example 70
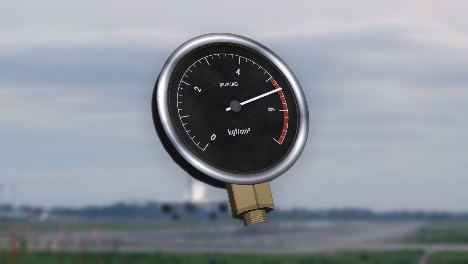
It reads 5.4
